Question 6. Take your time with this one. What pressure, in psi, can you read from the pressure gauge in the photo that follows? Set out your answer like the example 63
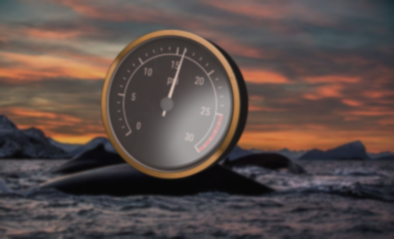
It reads 16
